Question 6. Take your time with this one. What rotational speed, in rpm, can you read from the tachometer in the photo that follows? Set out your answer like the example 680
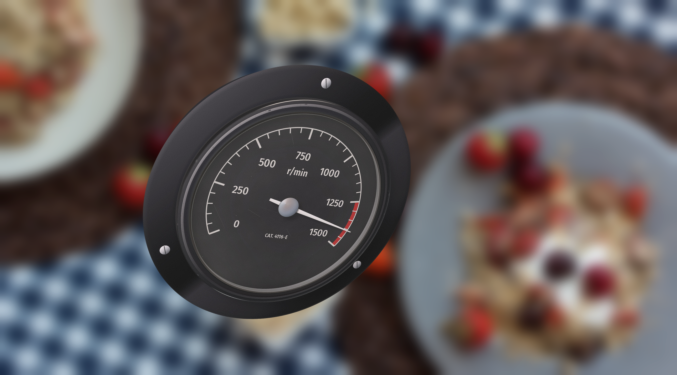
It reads 1400
